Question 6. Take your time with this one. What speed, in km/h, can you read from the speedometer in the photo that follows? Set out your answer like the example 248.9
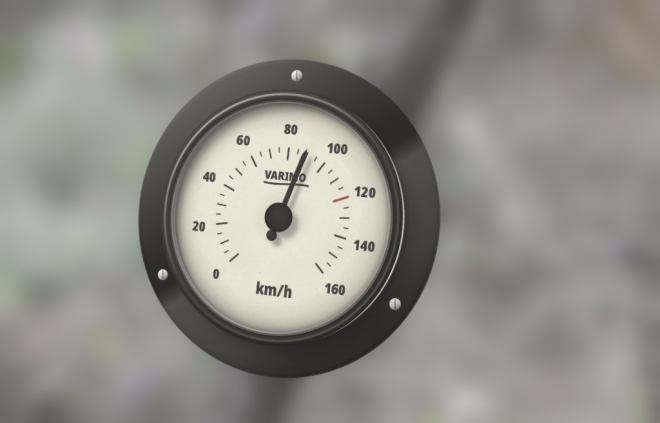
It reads 90
